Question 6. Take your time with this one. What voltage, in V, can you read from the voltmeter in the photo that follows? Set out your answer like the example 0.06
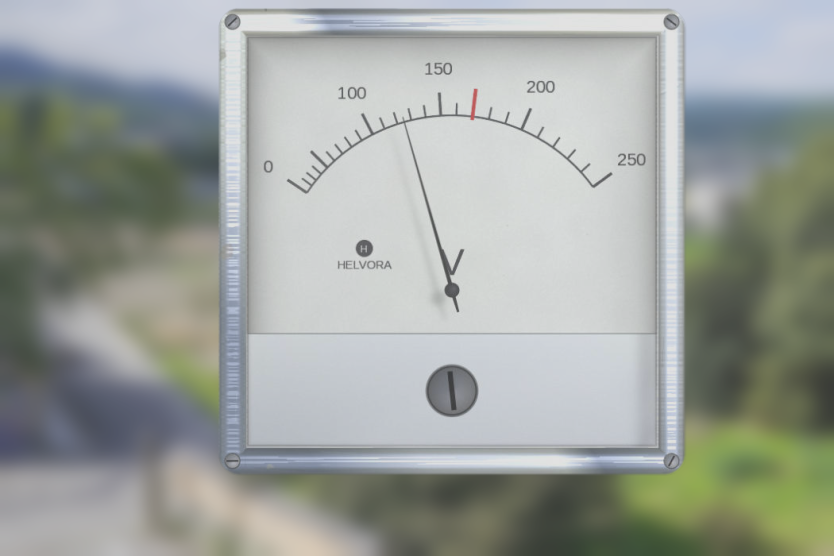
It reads 125
